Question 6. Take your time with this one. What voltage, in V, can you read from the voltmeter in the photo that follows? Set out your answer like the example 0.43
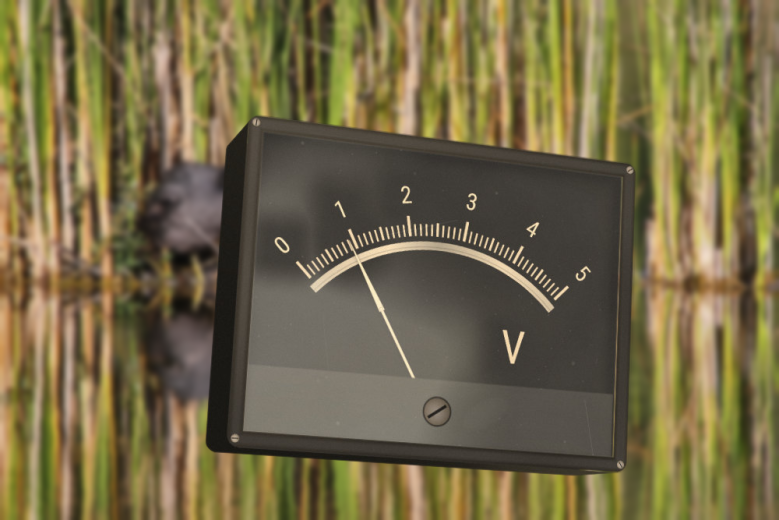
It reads 0.9
